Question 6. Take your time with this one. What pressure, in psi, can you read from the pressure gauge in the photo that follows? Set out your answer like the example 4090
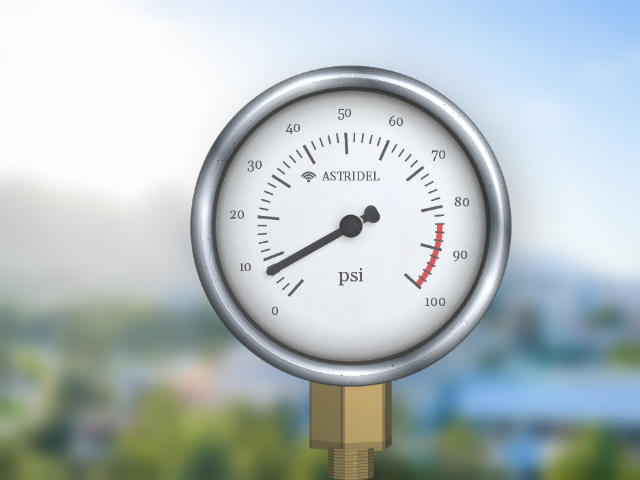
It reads 7
